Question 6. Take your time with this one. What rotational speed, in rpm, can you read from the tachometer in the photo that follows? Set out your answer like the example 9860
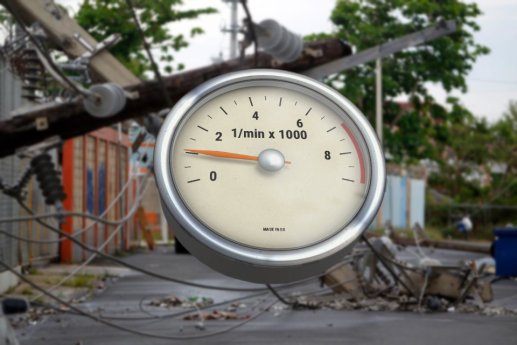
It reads 1000
